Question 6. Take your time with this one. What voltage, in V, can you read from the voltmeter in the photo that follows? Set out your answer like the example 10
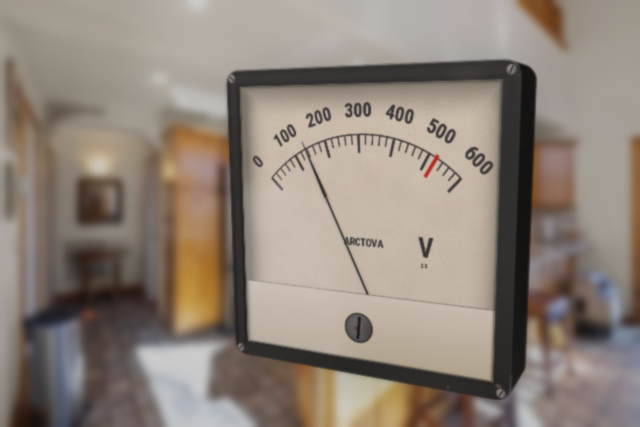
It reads 140
